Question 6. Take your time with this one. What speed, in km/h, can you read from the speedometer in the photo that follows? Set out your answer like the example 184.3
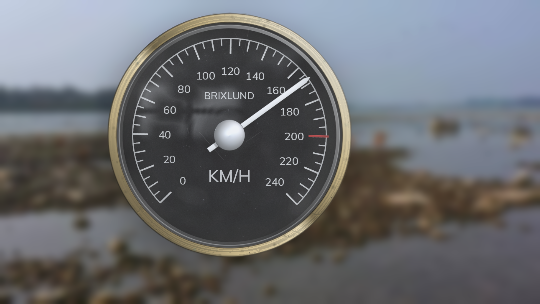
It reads 167.5
